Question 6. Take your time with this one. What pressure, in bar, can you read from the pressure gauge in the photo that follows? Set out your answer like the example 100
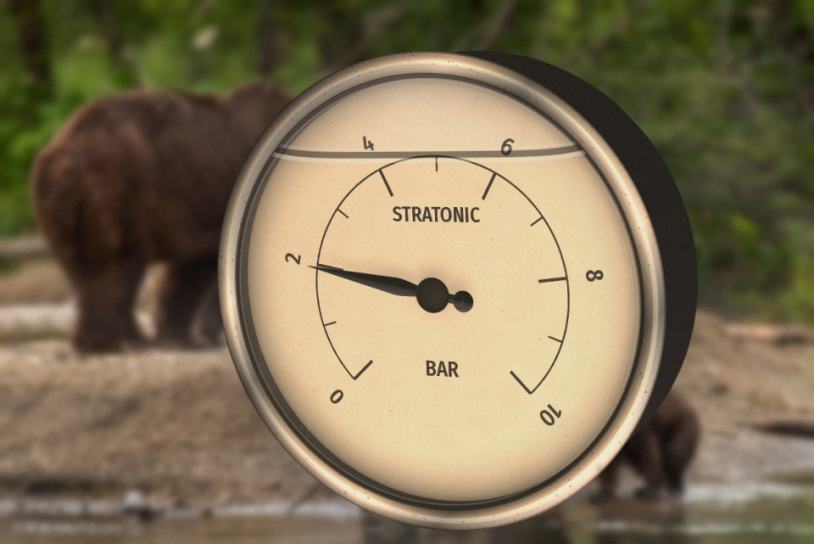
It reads 2
